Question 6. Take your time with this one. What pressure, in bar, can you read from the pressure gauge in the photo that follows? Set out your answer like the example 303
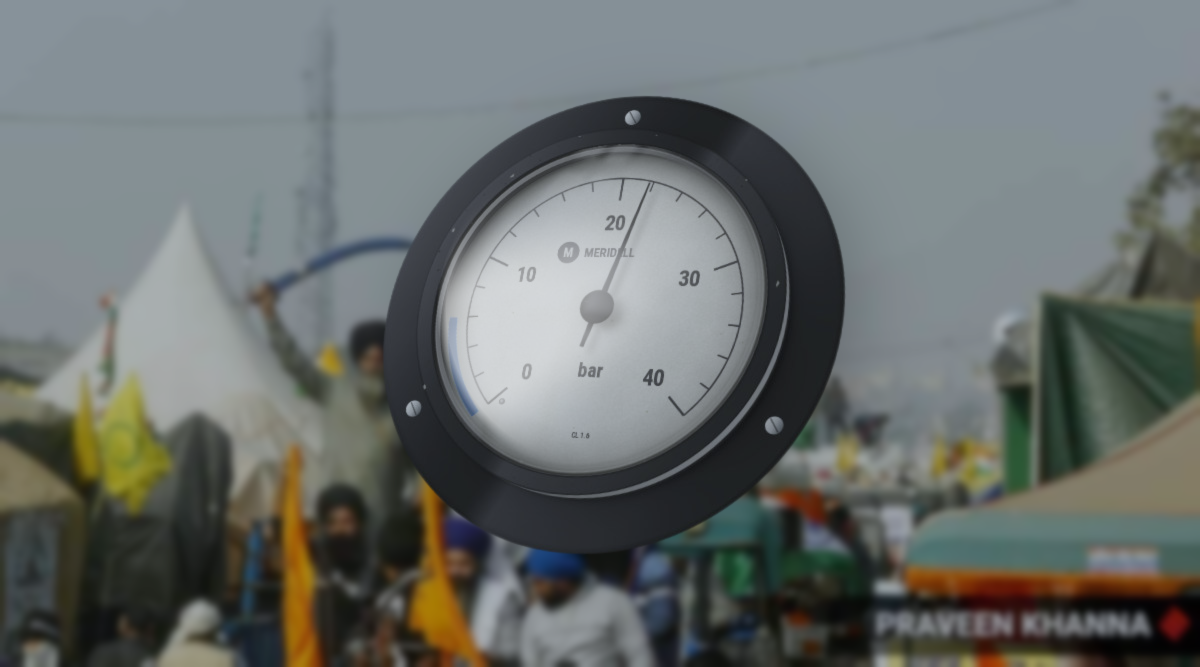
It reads 22
